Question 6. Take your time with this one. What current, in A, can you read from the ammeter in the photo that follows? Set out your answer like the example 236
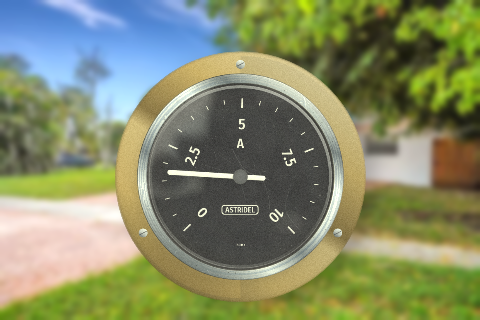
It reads 1.75
